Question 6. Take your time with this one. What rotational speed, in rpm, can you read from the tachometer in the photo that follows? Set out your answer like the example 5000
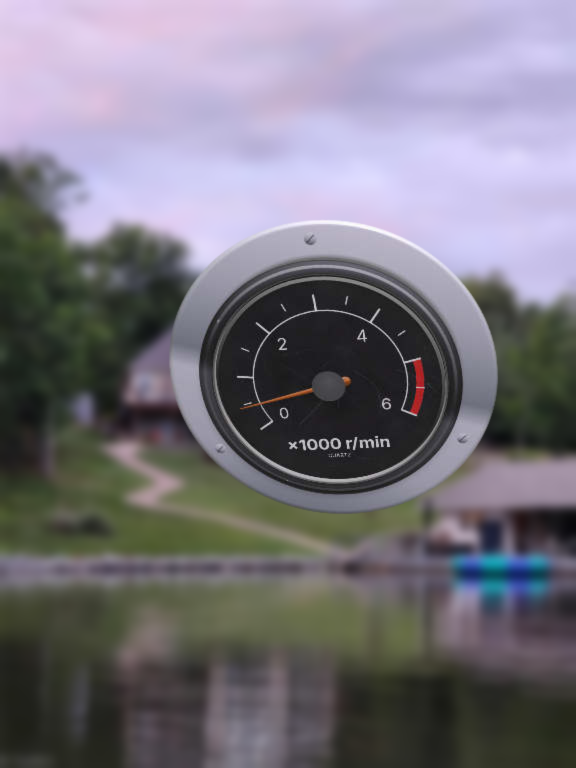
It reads 500
